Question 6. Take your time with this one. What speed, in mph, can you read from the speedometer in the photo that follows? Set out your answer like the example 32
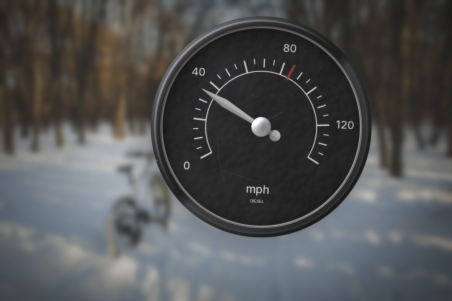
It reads 35
